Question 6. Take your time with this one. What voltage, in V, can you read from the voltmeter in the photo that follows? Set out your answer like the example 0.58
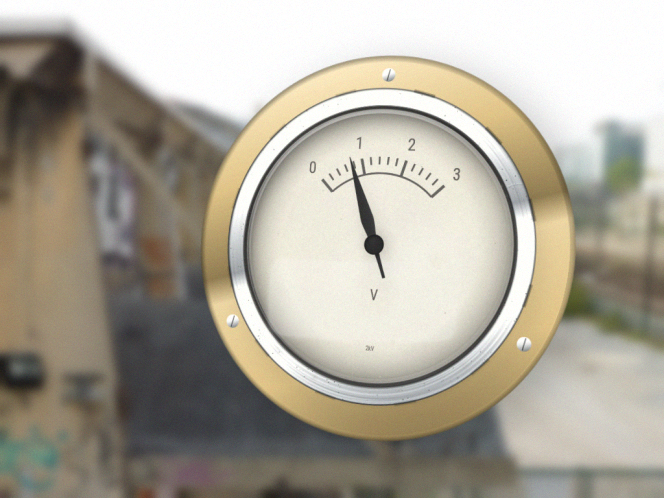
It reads 0.8
